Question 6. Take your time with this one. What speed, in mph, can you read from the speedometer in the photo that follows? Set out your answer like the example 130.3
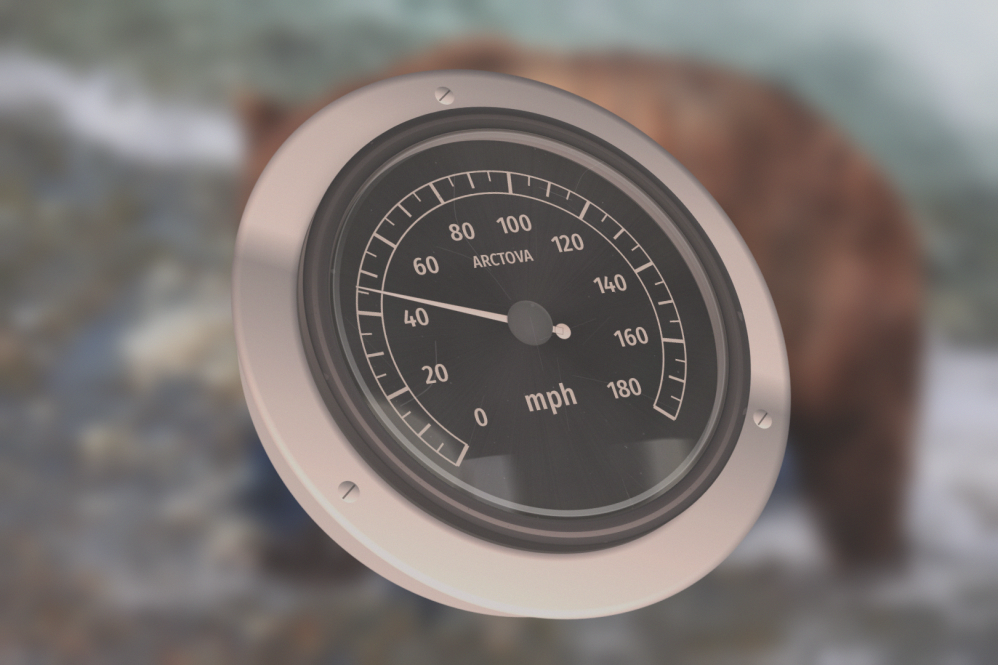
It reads 45
